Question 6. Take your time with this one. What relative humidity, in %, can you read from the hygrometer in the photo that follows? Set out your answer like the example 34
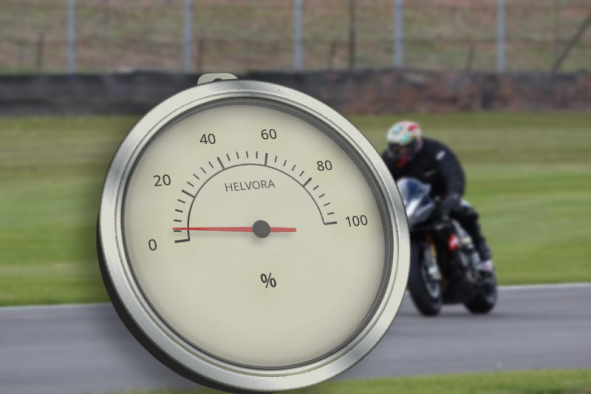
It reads 4
